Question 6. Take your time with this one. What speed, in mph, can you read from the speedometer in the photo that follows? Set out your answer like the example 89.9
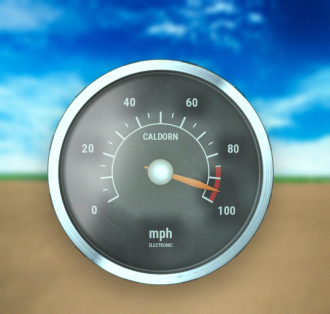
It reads 95
